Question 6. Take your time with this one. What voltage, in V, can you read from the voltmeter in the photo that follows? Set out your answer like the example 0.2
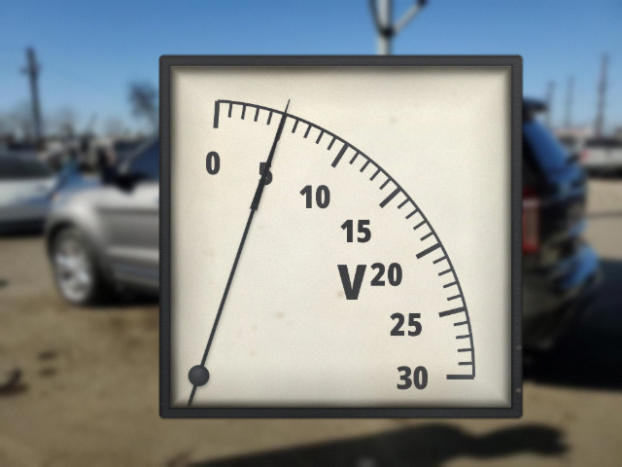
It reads 5
